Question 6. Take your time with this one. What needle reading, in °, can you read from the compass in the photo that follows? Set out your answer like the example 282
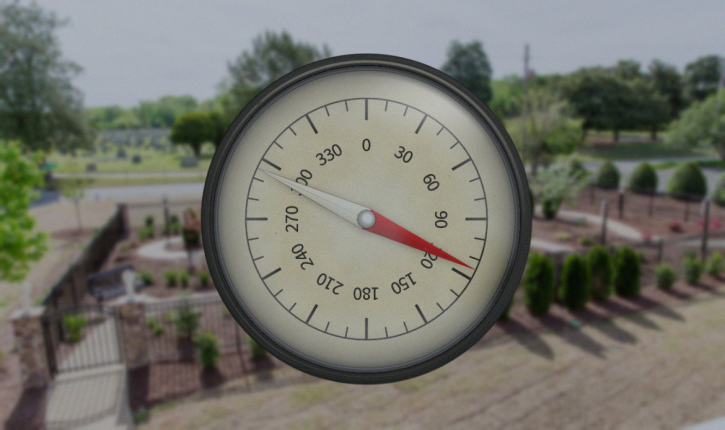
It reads 115
